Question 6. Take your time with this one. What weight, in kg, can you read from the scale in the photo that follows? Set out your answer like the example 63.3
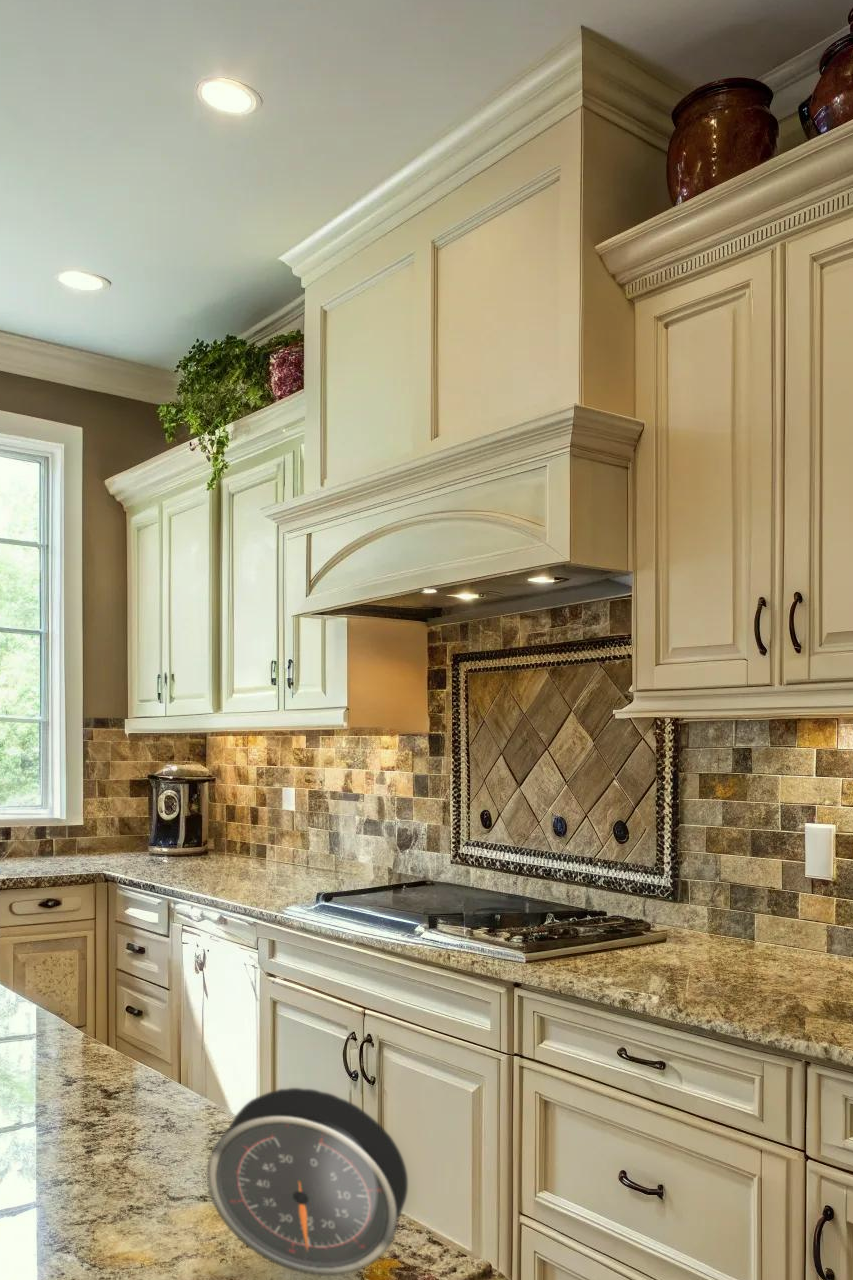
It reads 25
